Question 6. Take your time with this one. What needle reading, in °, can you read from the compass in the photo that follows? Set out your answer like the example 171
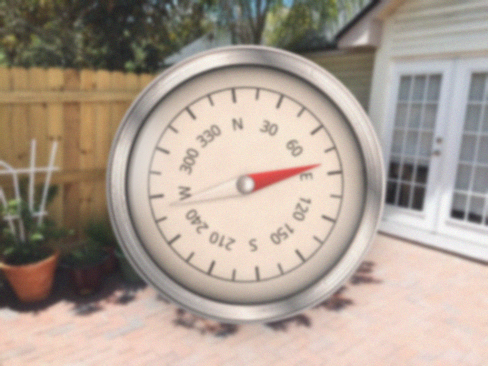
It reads 82.5
